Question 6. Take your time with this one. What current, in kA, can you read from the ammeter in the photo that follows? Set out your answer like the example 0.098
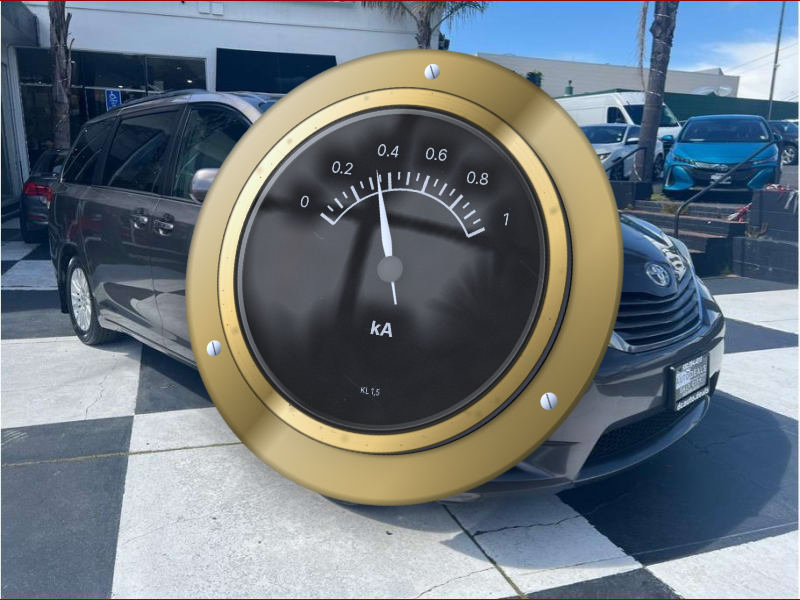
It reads 0.35
